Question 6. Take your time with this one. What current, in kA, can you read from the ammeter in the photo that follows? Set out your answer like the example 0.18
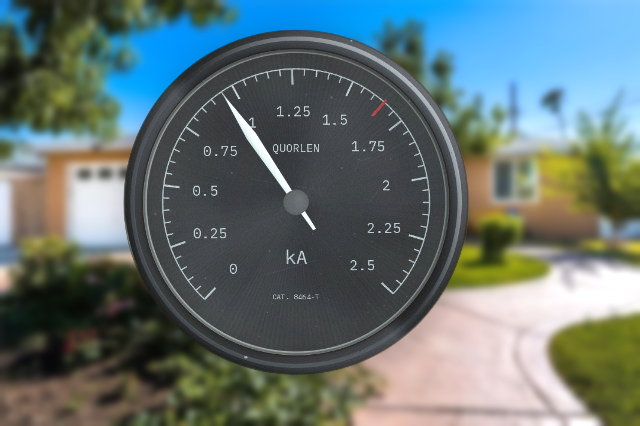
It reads 0.95
